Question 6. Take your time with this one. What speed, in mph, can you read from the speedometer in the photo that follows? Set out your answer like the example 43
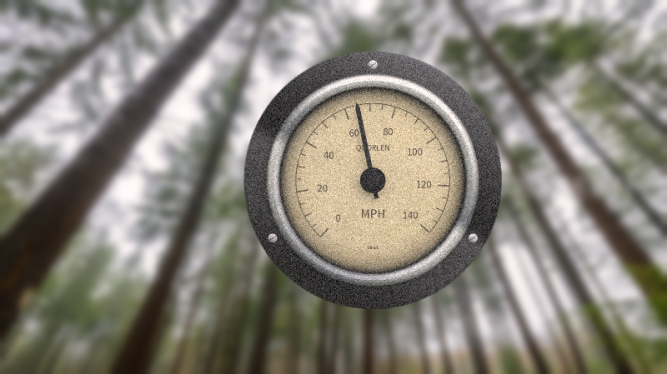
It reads 65
